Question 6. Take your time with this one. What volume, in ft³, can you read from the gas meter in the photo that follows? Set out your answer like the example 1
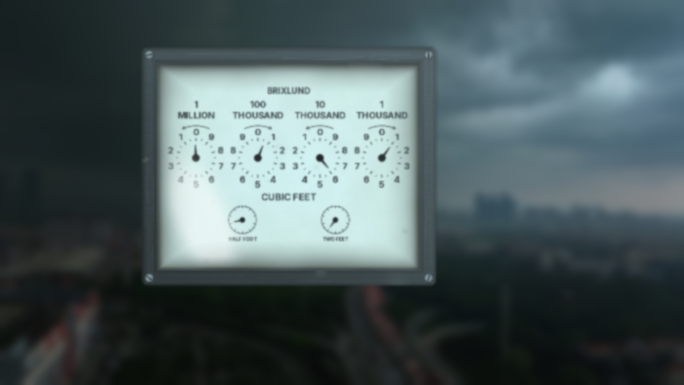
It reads 6100
